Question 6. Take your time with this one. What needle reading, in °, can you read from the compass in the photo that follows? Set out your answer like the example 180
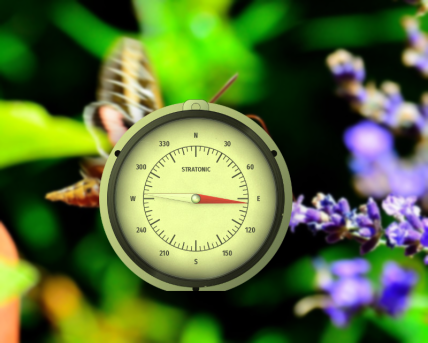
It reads 95
